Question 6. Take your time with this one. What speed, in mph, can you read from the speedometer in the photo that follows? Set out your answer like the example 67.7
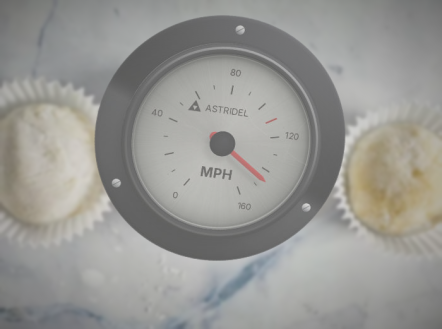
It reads 145
